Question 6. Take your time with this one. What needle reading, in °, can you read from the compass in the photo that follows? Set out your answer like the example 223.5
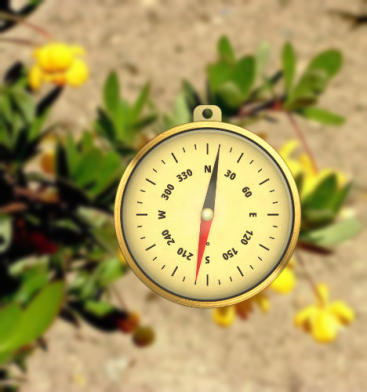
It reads 190
